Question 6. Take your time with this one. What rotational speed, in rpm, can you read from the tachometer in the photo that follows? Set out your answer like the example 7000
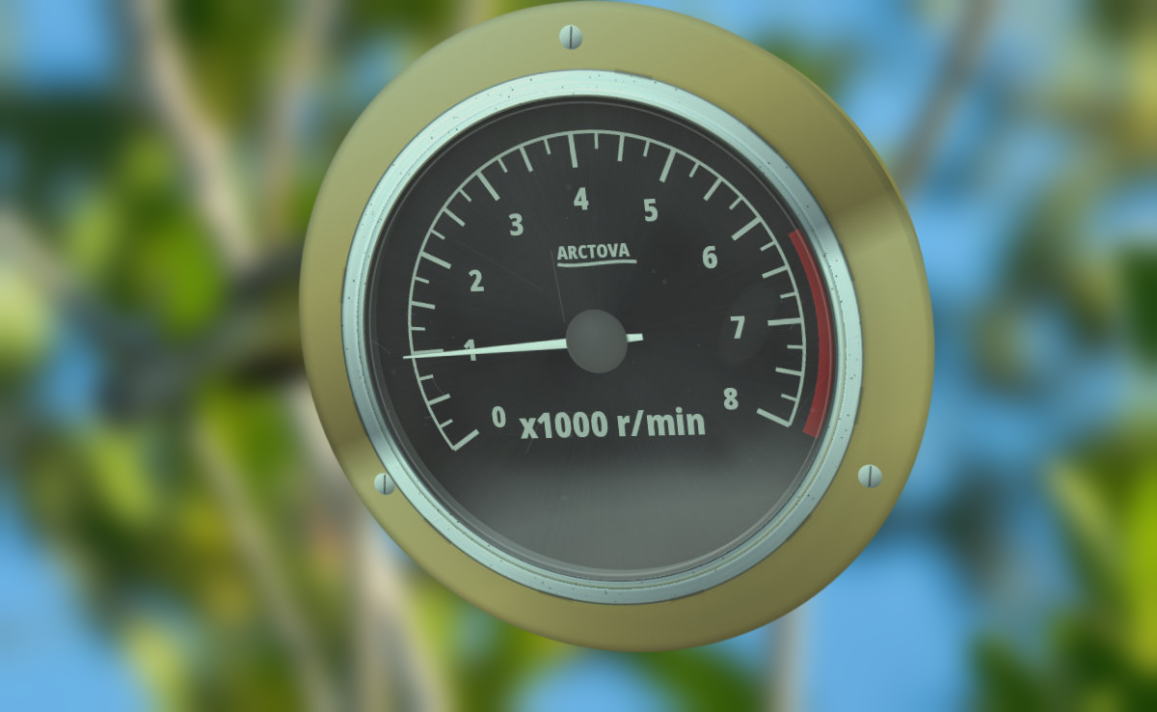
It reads 1000
